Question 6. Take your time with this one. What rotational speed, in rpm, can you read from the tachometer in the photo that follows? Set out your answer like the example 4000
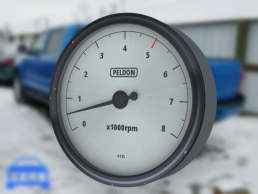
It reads 500
